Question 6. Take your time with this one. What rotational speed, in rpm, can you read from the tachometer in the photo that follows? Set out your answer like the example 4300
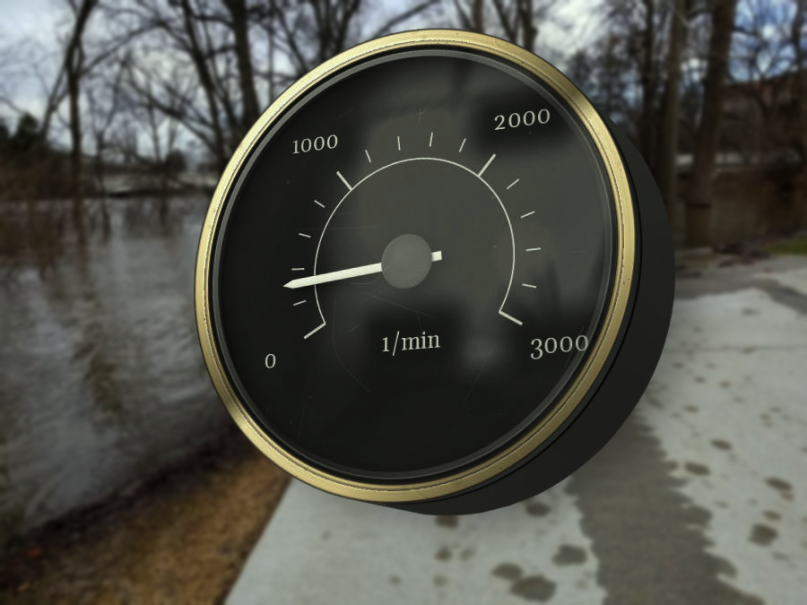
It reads 300
